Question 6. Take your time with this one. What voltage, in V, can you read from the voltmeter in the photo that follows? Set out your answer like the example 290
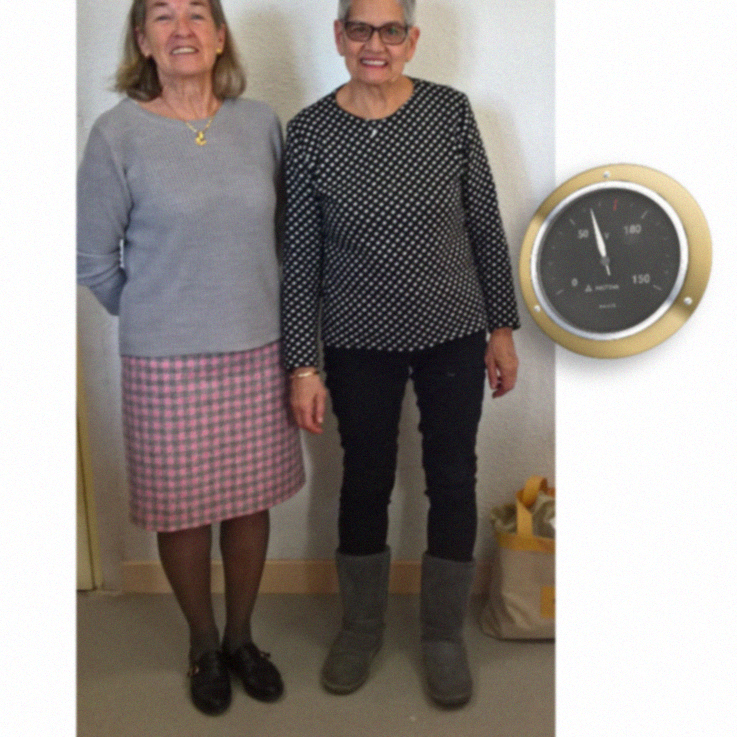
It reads 65
